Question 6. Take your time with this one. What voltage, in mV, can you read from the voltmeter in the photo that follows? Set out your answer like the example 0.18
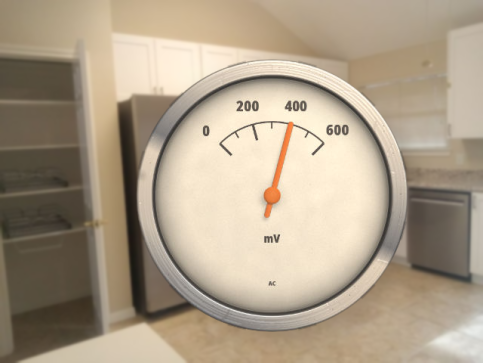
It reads 400
